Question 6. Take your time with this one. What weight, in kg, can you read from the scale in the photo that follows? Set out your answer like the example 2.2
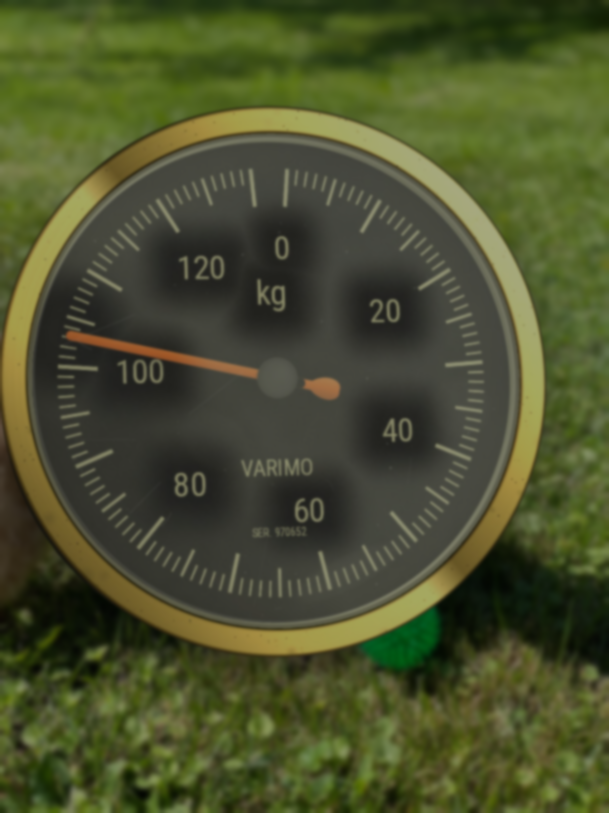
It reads 103
